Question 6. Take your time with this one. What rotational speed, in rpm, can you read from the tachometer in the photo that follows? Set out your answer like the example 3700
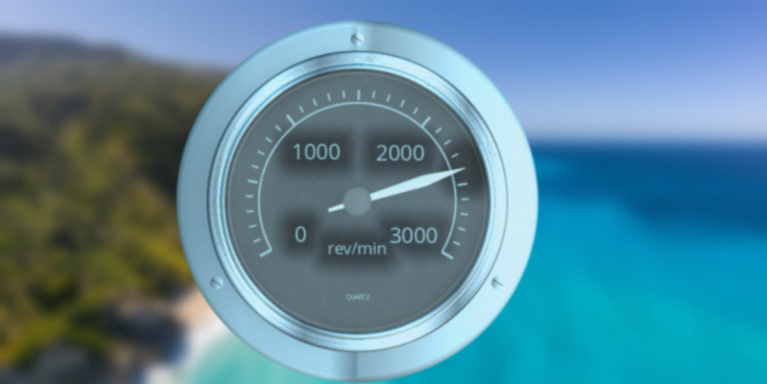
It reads 2400
